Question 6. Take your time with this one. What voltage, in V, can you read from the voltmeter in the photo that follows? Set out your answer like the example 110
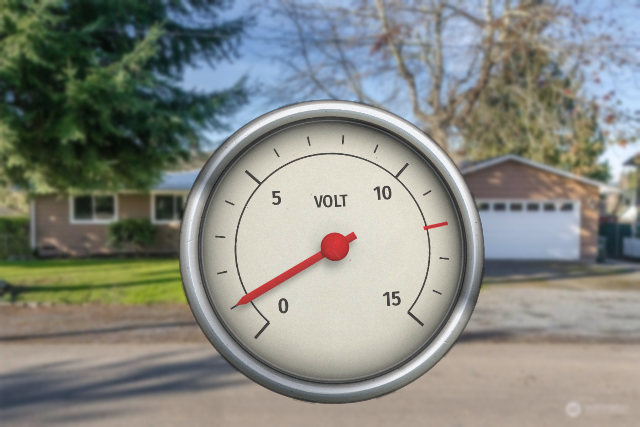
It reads 1
